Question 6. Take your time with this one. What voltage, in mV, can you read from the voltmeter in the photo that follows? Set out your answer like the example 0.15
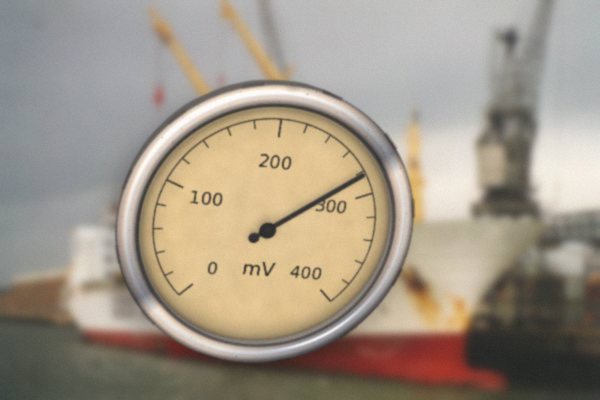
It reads 280
